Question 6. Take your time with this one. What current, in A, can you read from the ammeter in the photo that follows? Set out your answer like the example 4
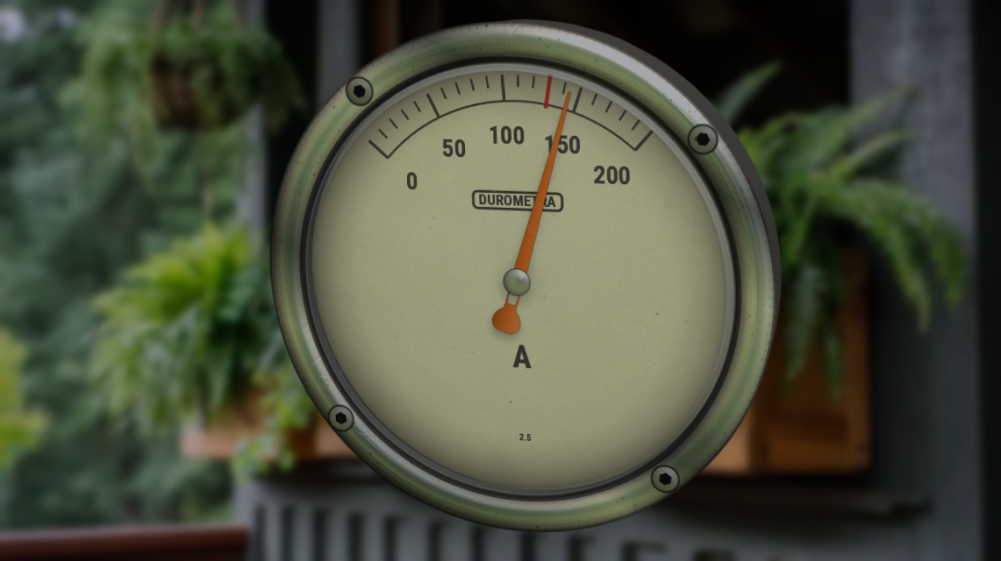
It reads 145
